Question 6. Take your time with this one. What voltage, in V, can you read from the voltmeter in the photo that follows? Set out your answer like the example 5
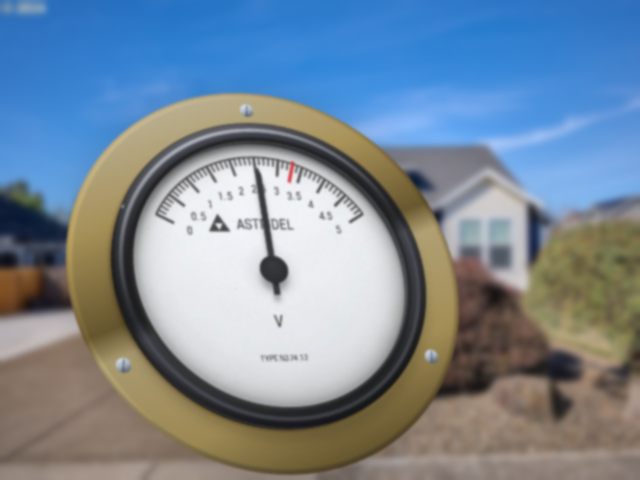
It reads 2.5
